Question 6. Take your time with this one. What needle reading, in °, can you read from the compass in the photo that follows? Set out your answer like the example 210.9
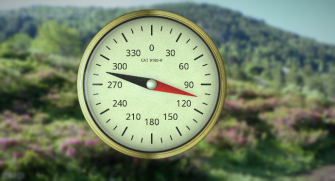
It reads 105
